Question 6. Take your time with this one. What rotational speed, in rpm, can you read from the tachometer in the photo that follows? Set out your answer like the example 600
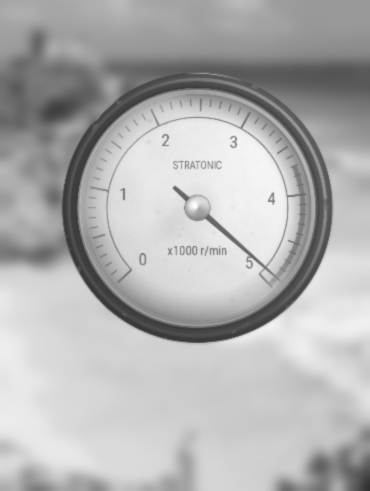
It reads 4900
